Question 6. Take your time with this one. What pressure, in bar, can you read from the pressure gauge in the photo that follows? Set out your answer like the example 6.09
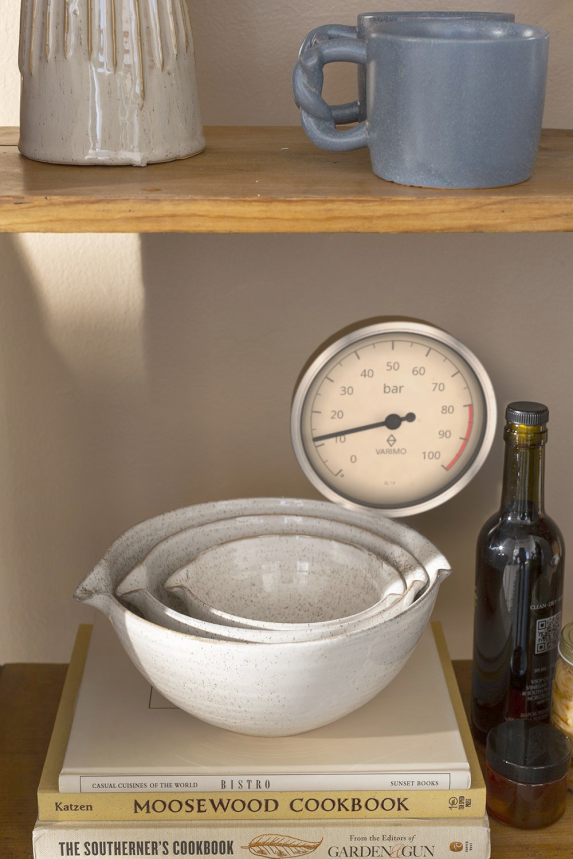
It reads 12.5
